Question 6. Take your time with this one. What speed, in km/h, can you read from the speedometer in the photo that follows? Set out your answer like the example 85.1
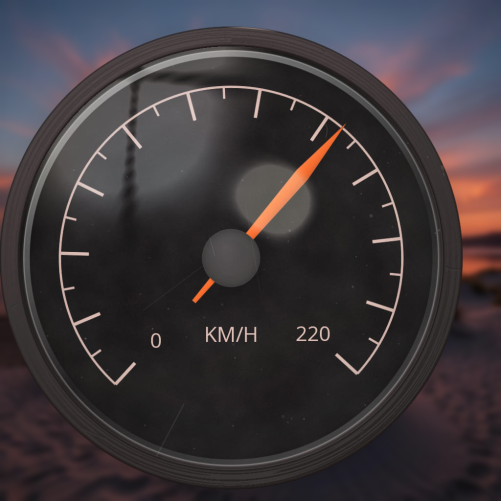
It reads 145
